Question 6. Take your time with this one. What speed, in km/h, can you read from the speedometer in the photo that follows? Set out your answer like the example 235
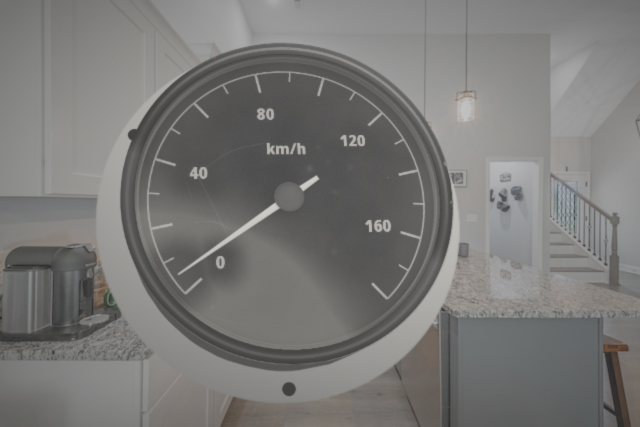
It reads 5
